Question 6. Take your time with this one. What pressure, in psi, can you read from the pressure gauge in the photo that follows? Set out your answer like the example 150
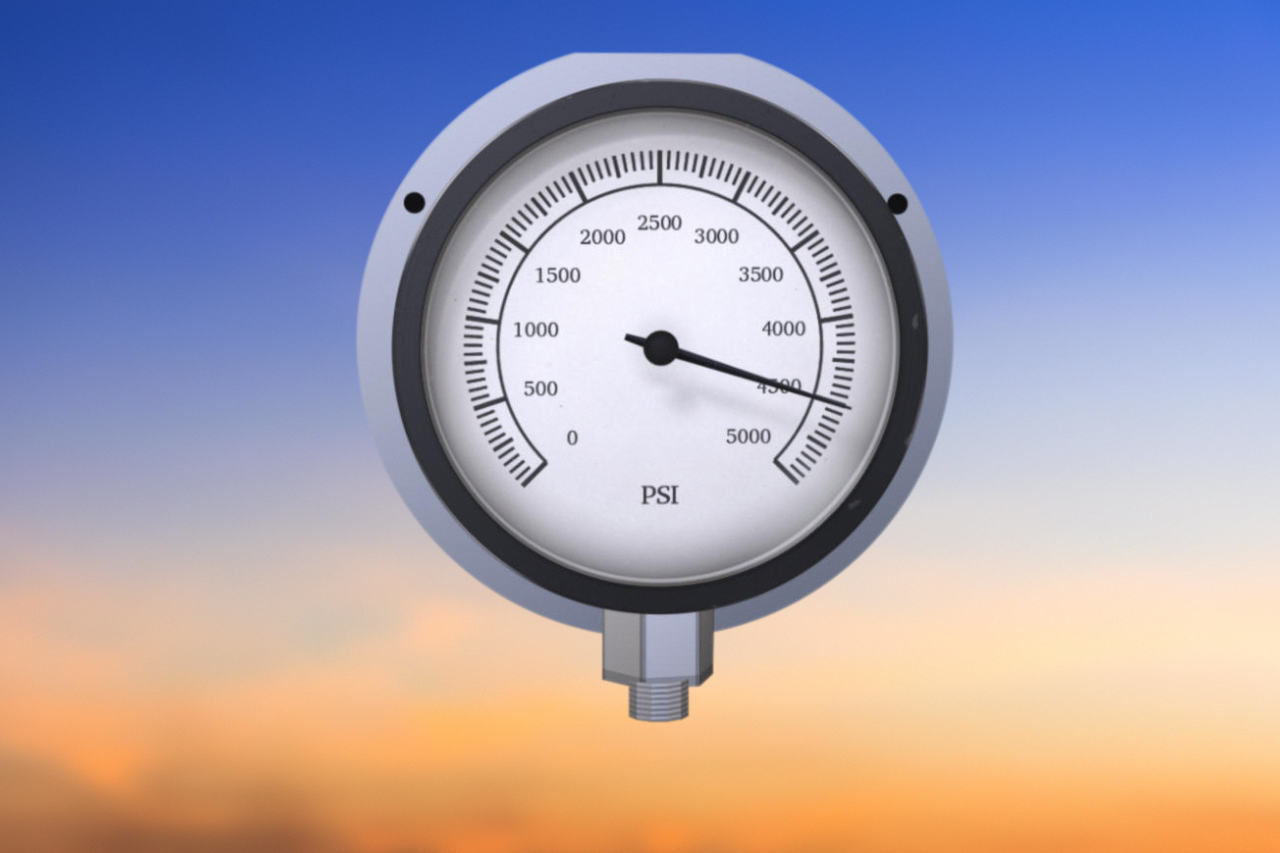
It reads 4500
